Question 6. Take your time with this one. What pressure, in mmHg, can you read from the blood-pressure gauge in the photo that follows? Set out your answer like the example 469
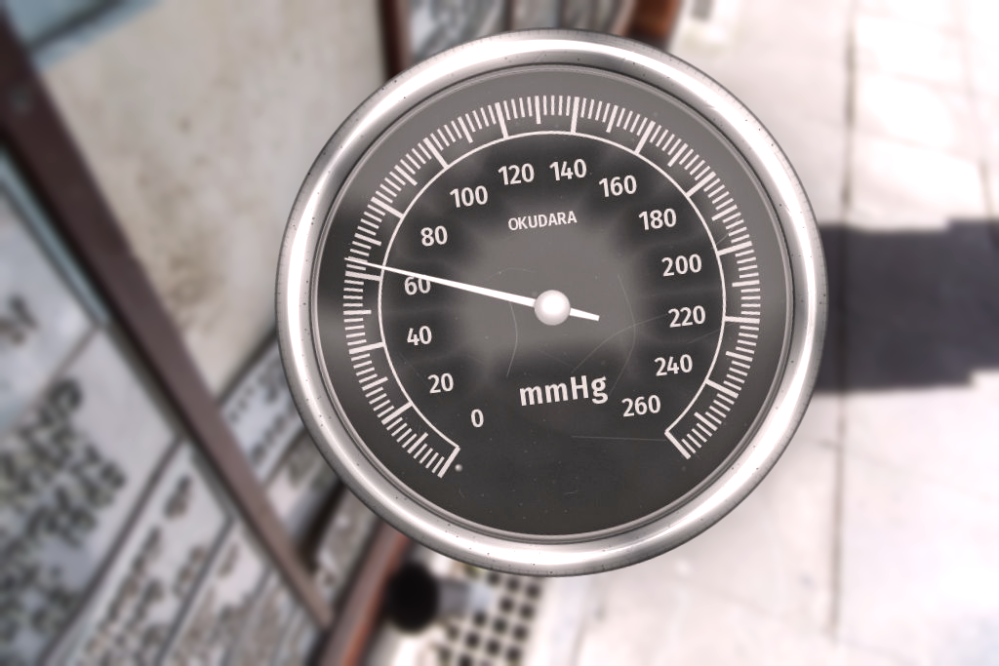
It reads 64
